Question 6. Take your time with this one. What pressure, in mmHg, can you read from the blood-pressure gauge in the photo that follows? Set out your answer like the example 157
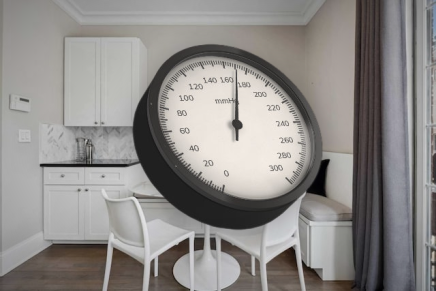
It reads 170
